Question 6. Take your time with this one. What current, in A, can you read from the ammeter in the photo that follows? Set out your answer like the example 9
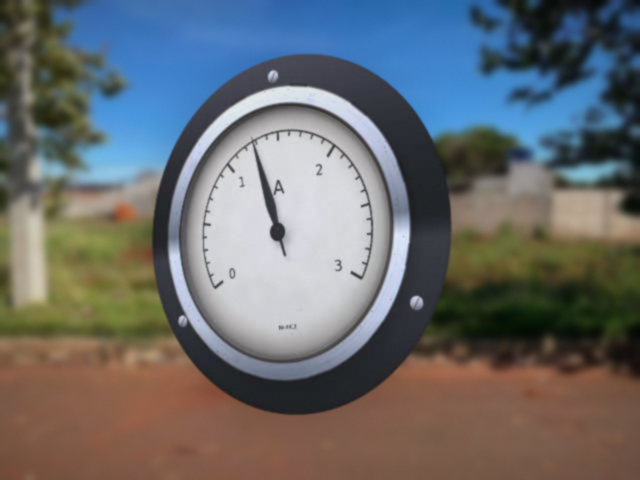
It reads 1.3
